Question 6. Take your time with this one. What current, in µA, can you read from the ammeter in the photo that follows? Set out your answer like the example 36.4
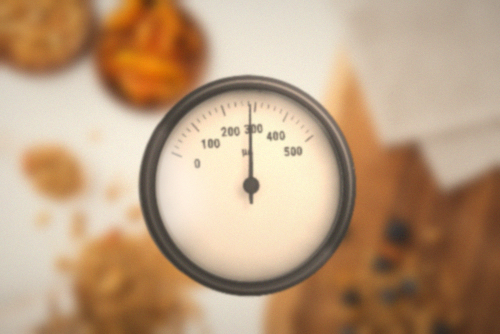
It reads 280
